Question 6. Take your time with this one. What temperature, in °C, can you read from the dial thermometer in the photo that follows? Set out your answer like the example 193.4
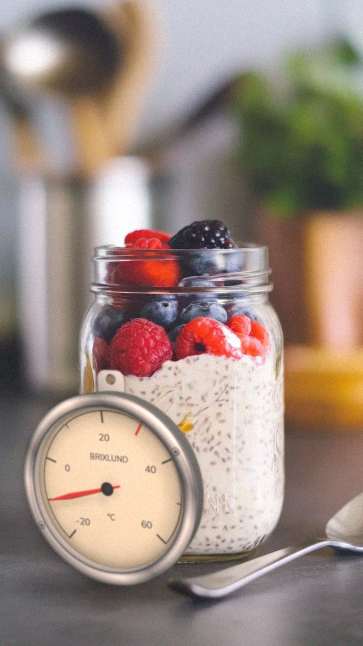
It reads -10
